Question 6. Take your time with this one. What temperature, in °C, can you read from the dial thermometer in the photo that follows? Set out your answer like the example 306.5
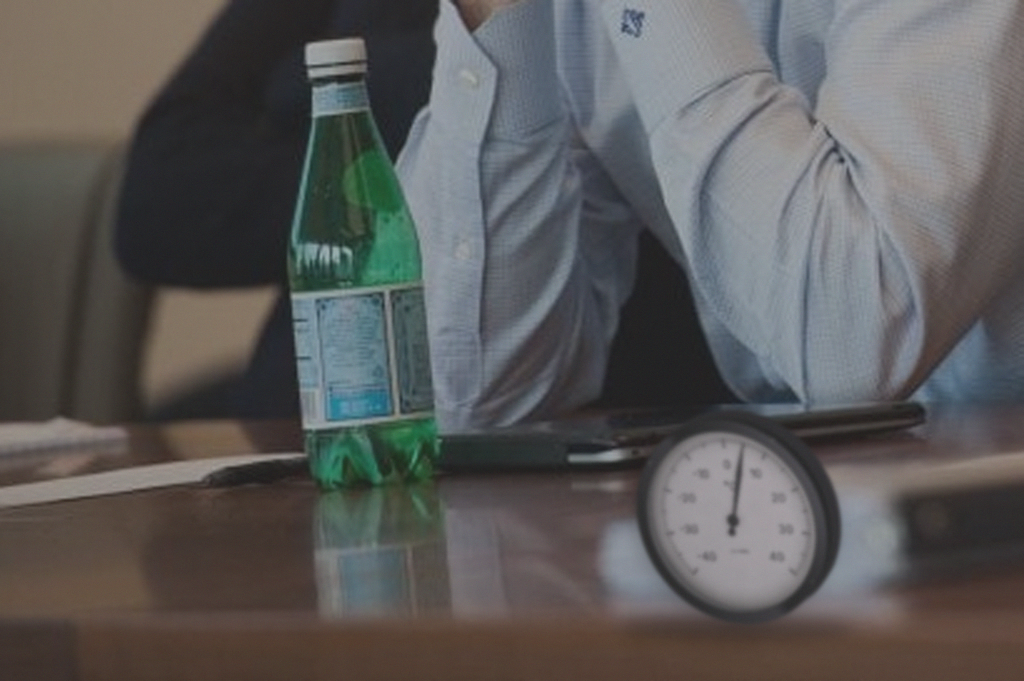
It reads 5
